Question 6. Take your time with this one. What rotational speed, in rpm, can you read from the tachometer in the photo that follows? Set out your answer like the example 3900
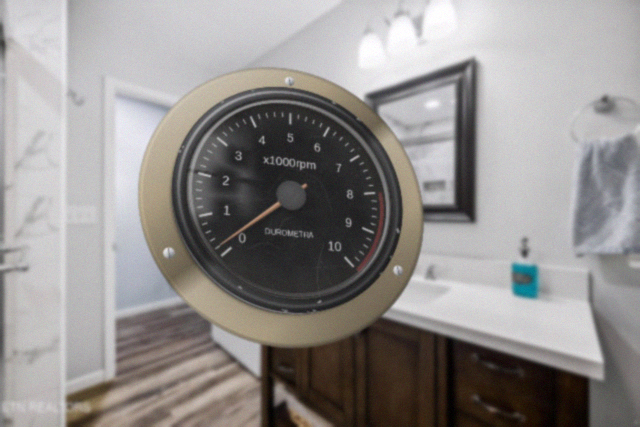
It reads 200
